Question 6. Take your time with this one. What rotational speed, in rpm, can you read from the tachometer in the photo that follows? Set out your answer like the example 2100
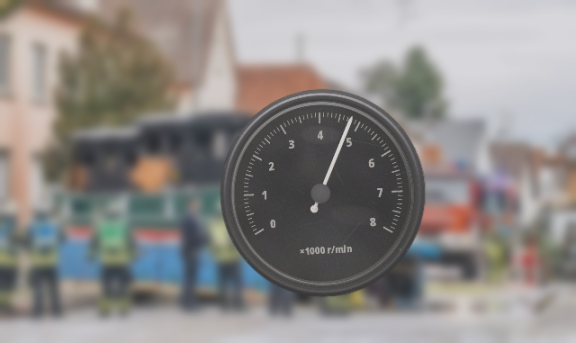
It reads 4800
